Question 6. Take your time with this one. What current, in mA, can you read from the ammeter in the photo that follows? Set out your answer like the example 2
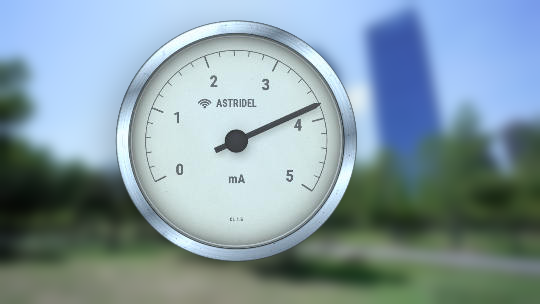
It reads 3.8
